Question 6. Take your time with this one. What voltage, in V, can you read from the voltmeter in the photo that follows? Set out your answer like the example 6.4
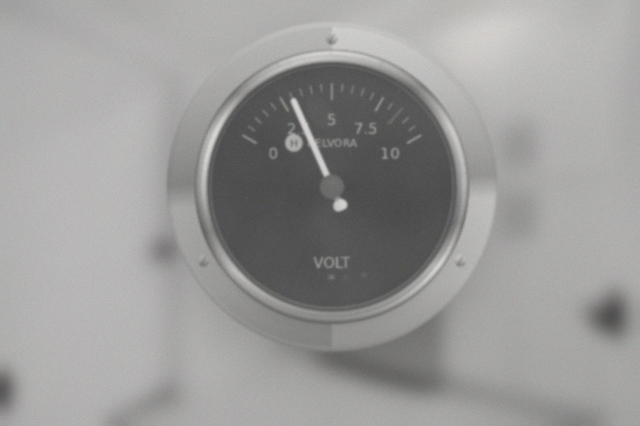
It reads 3
